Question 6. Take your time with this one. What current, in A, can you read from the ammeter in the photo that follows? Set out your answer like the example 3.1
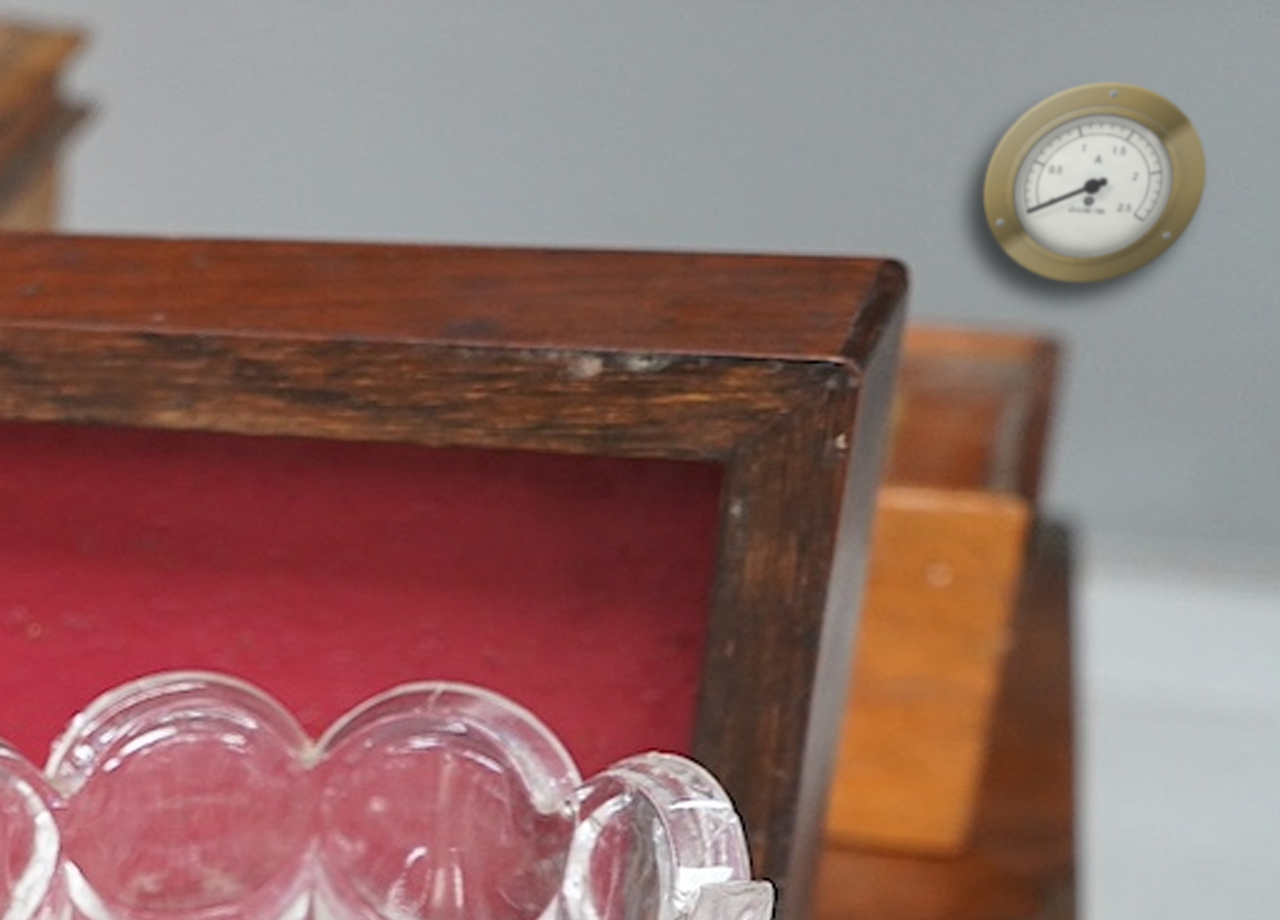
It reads 0
